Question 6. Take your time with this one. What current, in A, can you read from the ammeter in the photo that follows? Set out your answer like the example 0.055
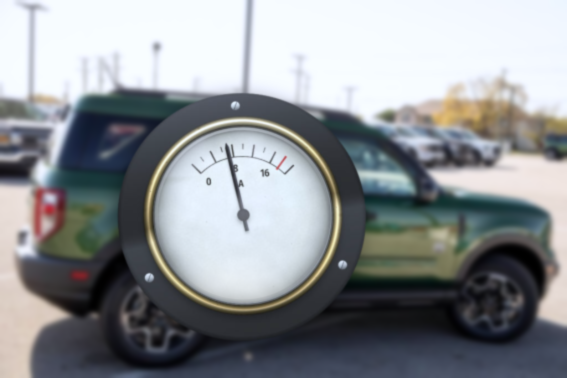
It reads 7
